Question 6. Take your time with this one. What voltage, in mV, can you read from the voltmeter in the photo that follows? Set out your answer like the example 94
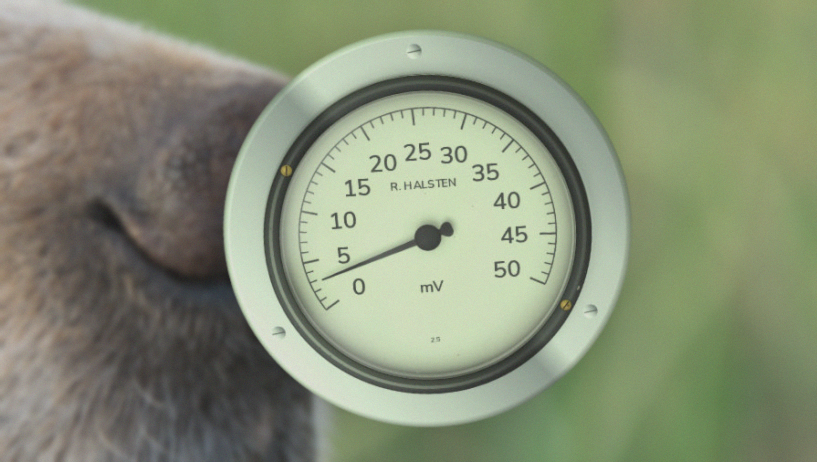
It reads 3
